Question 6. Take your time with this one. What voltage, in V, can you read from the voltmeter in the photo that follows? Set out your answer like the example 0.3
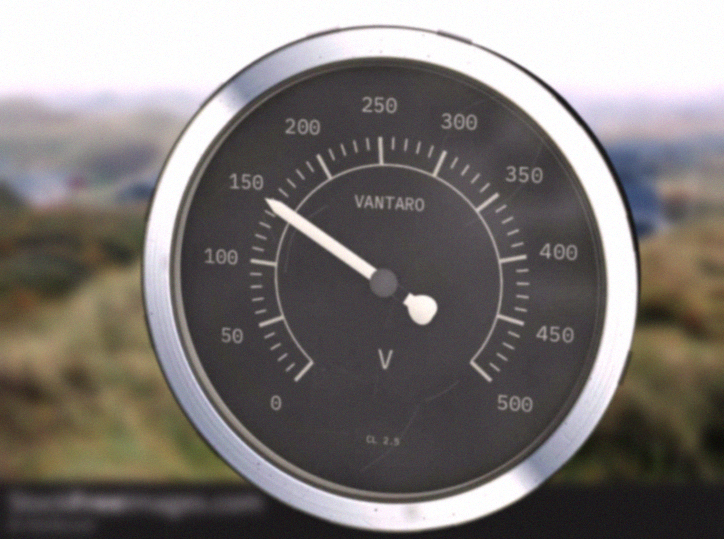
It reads 150
